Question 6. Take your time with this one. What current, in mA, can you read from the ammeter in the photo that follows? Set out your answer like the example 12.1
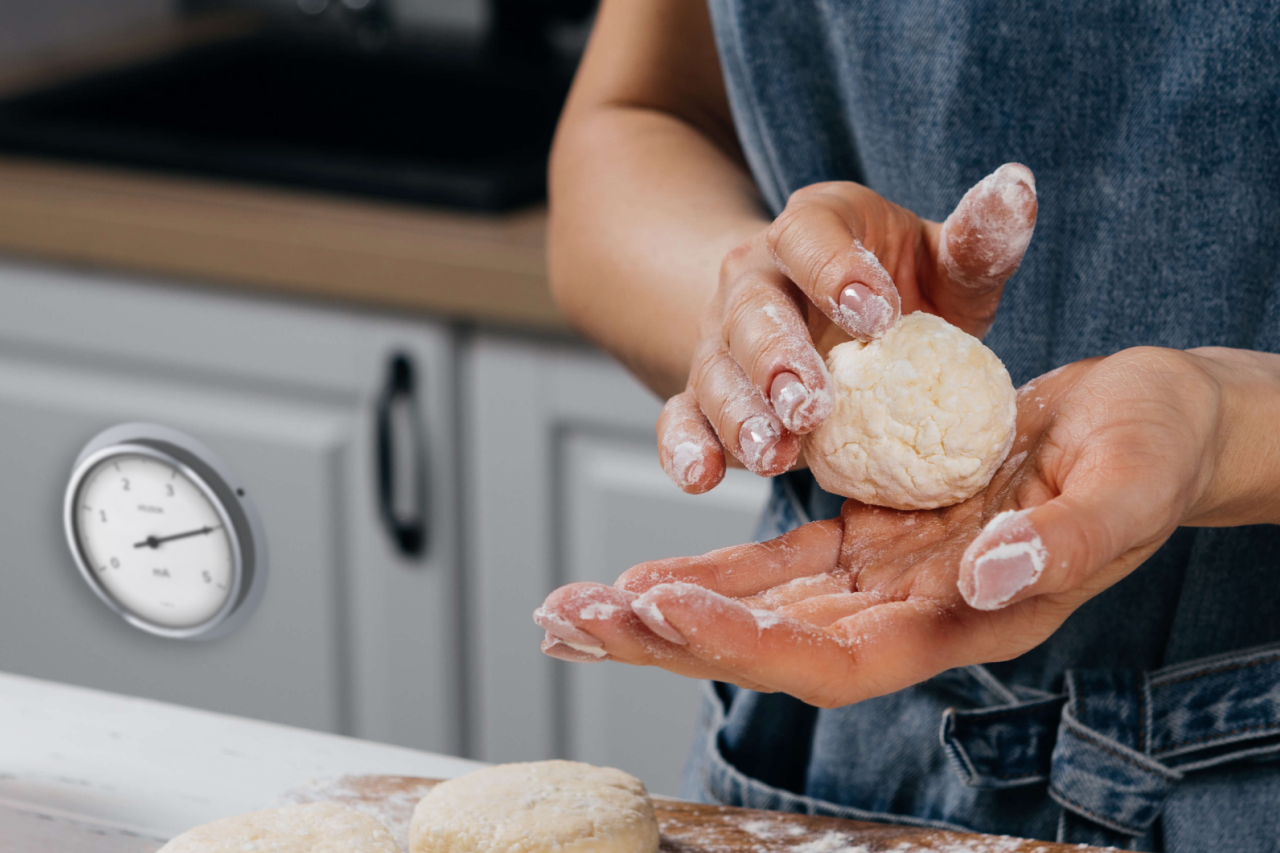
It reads 4
